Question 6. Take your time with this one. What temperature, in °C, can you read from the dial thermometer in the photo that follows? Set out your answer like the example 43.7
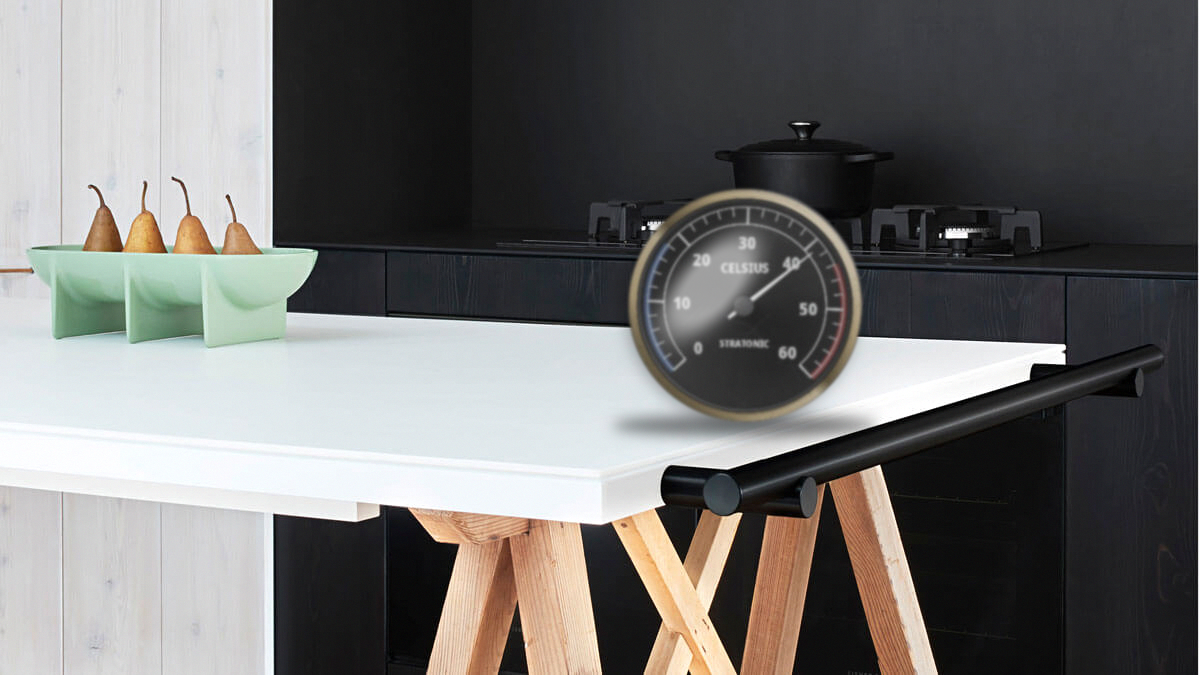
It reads 41
